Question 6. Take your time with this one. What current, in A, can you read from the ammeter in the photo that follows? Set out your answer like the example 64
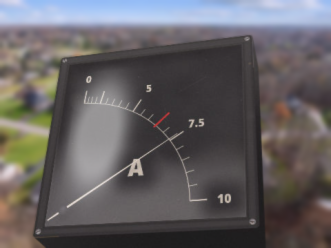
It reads 7.5
